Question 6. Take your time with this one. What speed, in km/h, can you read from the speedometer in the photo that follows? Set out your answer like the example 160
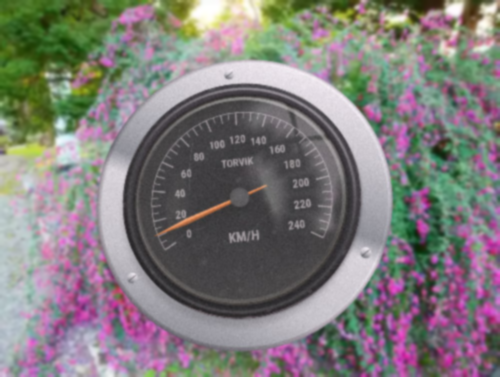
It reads 10
